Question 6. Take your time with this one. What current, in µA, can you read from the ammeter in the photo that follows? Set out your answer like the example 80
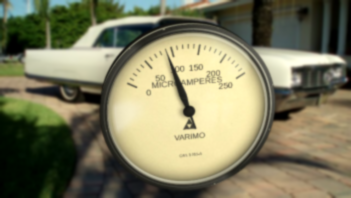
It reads 90
